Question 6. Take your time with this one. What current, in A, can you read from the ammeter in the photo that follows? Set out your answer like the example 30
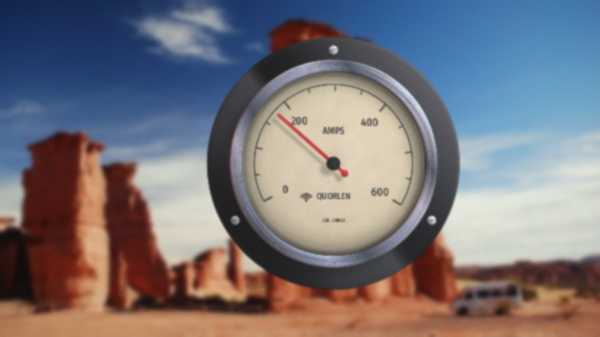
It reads 175
